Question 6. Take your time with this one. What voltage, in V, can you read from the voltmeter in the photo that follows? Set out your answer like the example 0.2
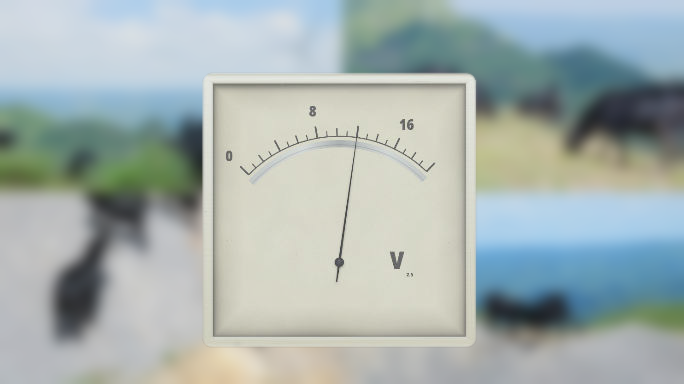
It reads 12
